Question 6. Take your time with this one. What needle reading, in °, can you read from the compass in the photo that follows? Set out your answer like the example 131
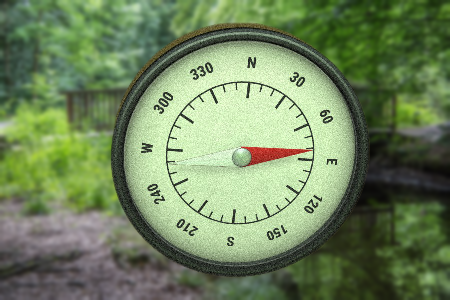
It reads 80
